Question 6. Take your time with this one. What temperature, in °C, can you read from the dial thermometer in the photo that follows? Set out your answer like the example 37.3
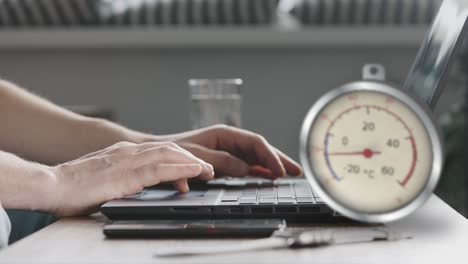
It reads -8
